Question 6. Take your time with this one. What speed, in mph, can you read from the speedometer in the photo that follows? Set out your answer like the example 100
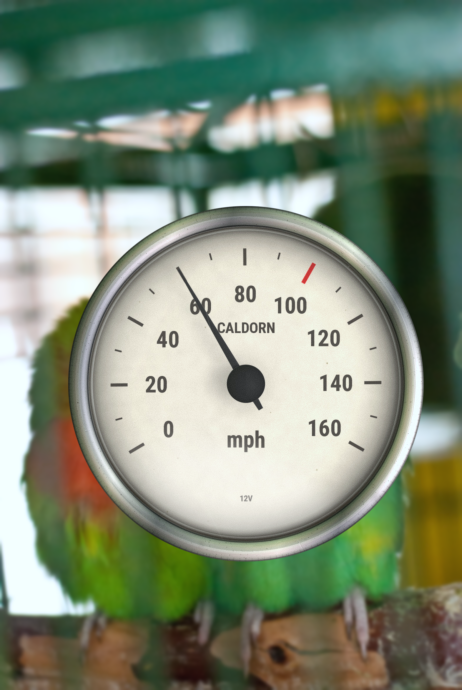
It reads 60
